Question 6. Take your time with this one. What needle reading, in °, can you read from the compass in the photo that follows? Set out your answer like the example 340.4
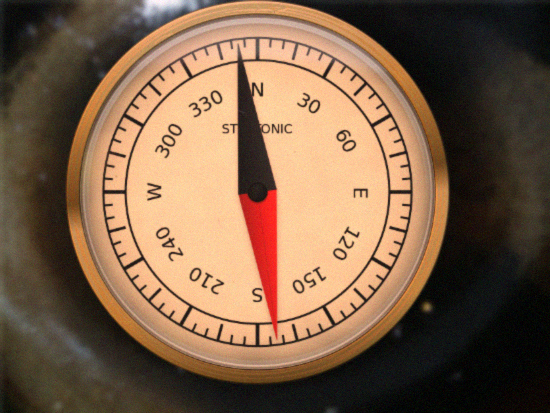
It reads 172.5
